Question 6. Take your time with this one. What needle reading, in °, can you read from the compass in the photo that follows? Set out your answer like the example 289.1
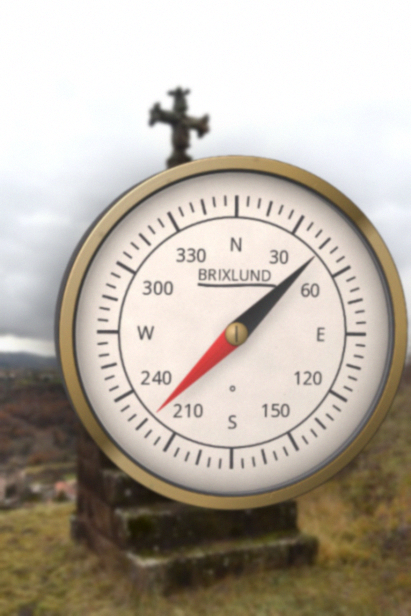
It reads 225
